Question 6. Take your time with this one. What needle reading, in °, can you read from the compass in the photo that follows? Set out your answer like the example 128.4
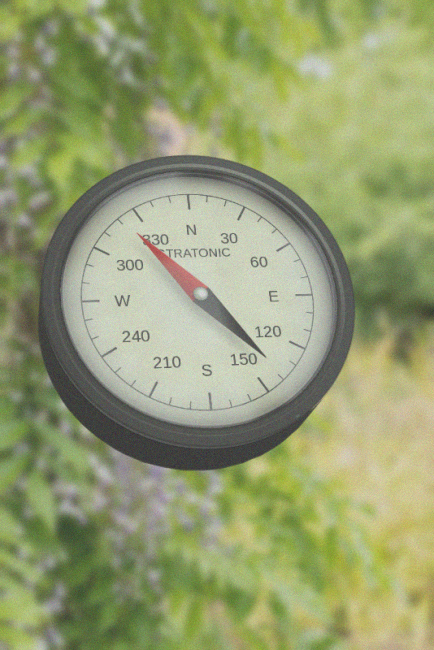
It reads 320
